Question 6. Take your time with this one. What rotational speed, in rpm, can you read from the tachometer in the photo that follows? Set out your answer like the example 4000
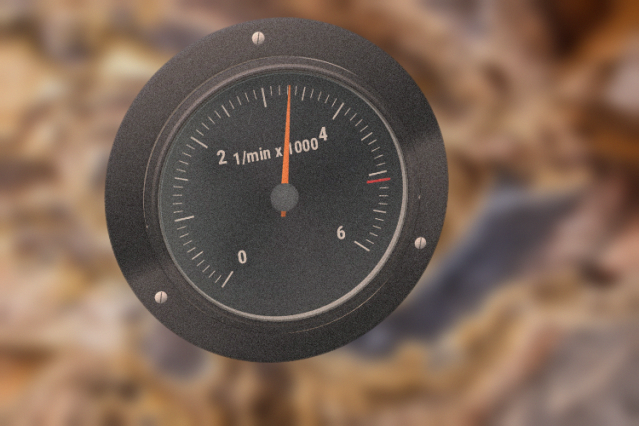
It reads 3300
